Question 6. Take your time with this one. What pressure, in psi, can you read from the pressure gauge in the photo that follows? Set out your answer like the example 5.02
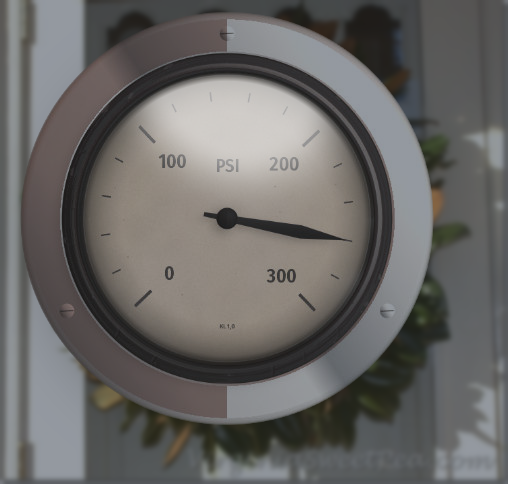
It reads 260
